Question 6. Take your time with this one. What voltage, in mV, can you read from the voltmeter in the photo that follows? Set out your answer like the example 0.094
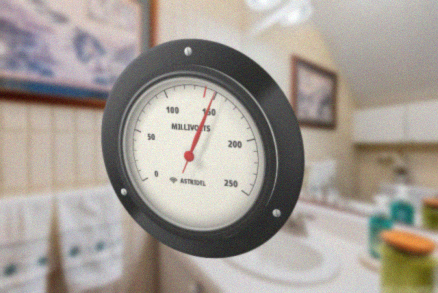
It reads 150
